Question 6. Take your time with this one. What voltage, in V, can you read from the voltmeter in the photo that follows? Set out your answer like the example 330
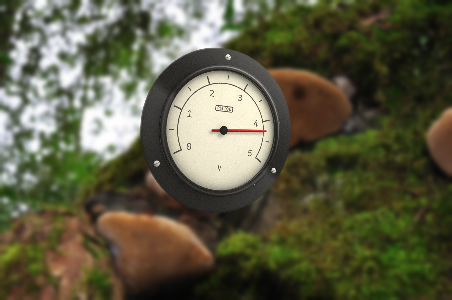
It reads 4.25
